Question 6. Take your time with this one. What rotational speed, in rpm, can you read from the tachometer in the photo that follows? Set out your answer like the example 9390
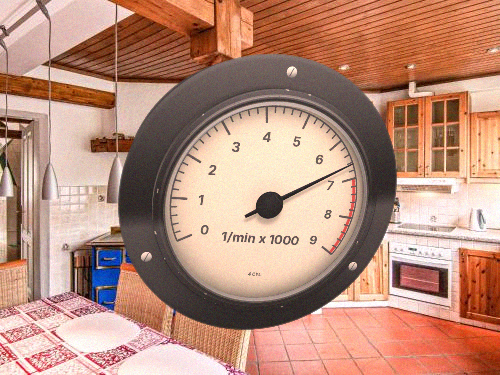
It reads 6600
